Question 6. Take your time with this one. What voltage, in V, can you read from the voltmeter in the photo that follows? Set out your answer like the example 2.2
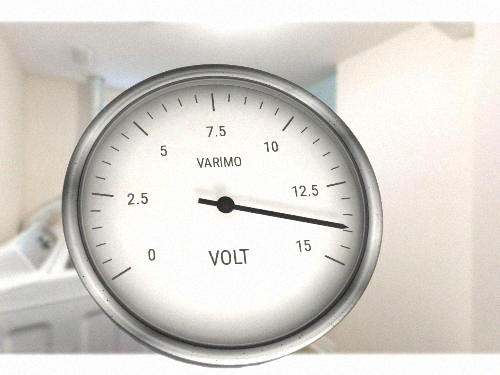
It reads 14
